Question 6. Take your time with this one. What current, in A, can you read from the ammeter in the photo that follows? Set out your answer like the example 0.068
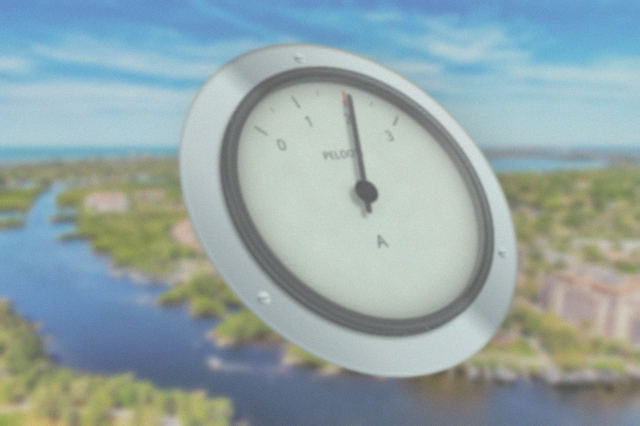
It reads 2
